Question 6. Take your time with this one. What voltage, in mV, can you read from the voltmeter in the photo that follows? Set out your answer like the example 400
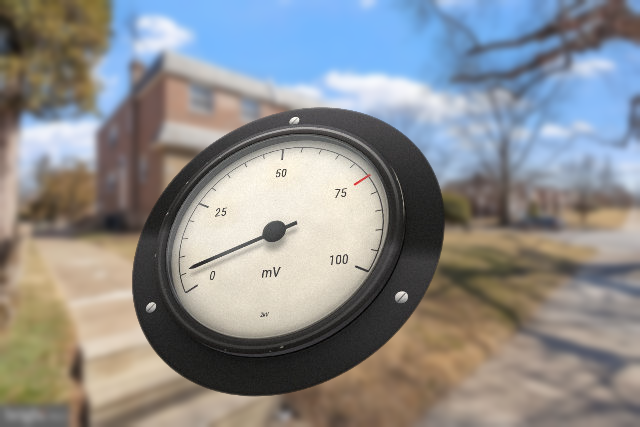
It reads 5
